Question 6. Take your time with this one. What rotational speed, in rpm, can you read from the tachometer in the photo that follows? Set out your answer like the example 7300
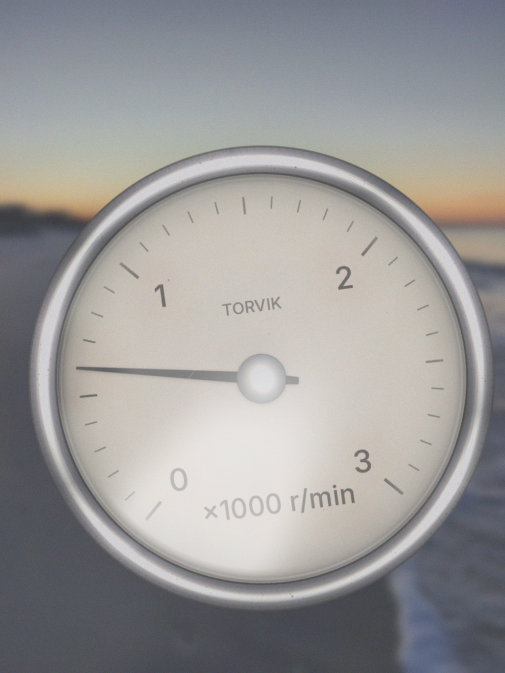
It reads 600
